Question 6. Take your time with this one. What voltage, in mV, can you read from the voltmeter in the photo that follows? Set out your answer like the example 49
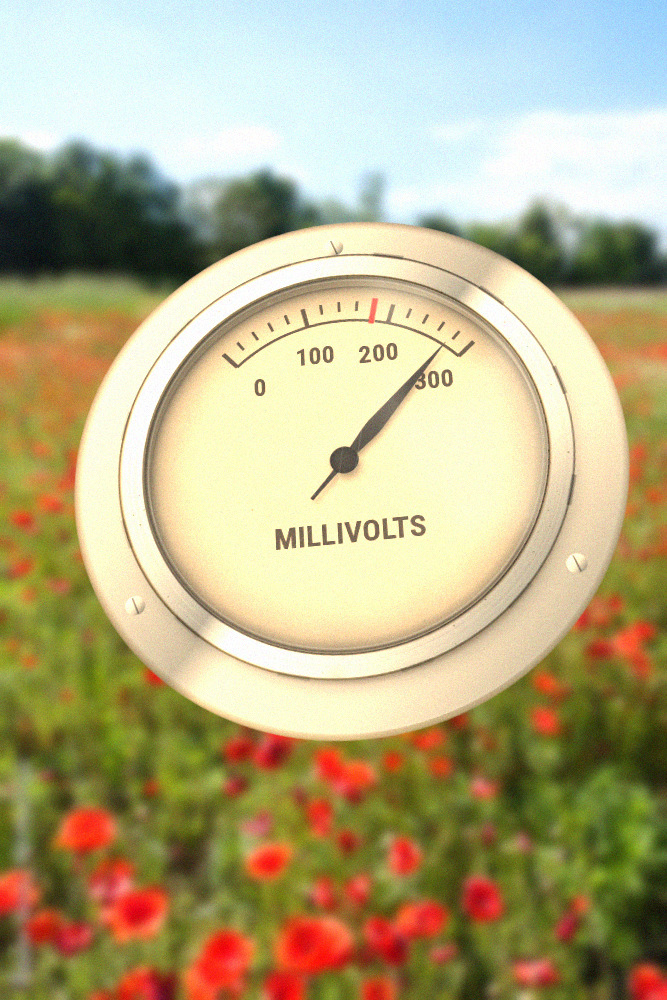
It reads 280
